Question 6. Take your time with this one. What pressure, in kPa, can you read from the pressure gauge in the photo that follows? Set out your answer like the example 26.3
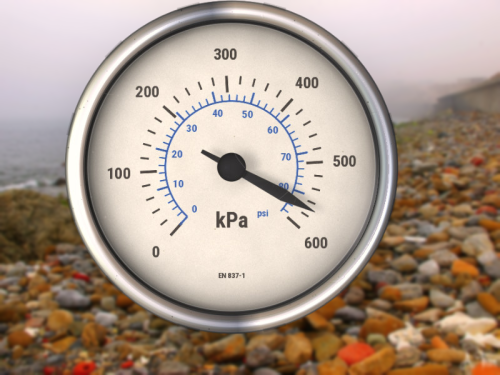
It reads 570
